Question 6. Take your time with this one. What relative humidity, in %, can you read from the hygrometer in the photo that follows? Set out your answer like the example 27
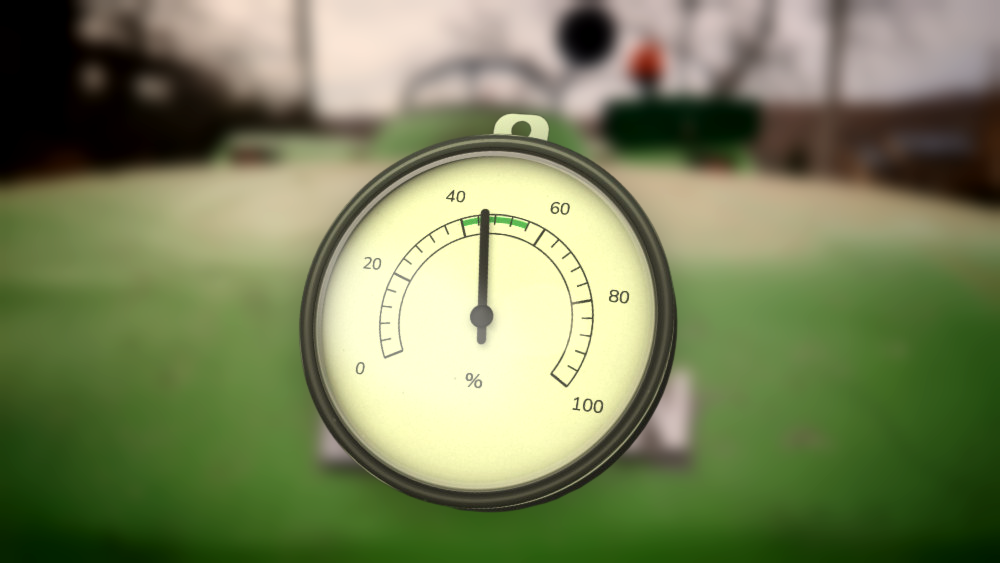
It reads 46
